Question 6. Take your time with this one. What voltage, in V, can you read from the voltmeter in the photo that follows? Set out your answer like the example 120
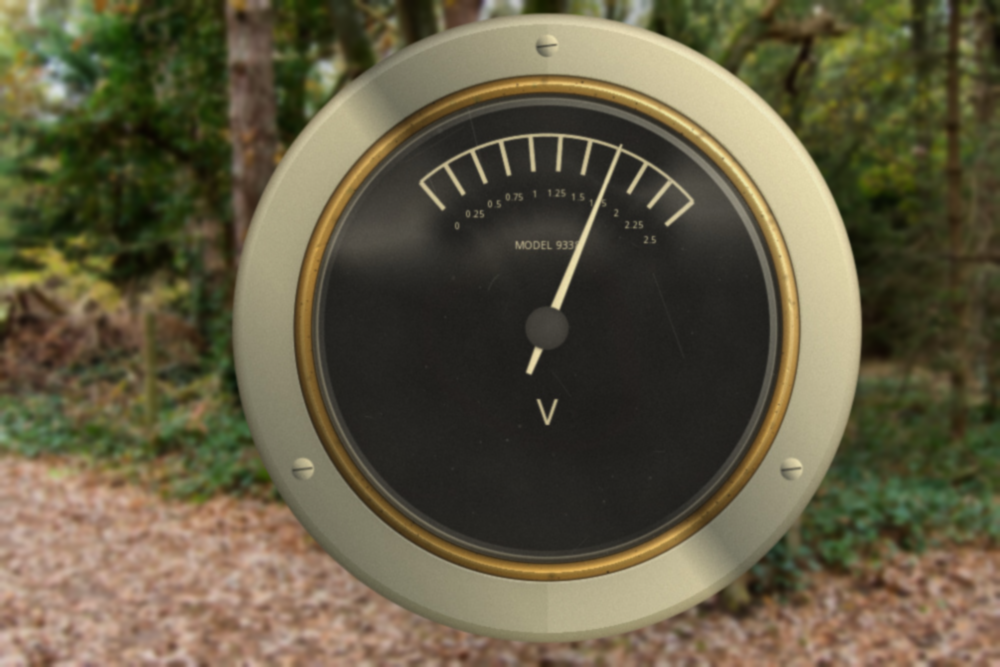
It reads 1.75
